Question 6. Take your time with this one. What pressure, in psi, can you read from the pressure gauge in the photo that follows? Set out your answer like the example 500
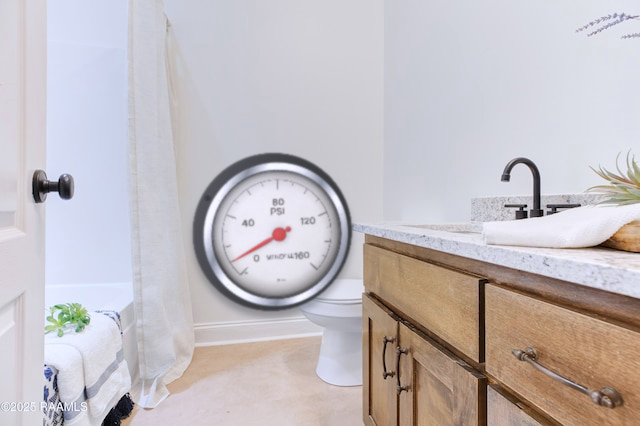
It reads 10
